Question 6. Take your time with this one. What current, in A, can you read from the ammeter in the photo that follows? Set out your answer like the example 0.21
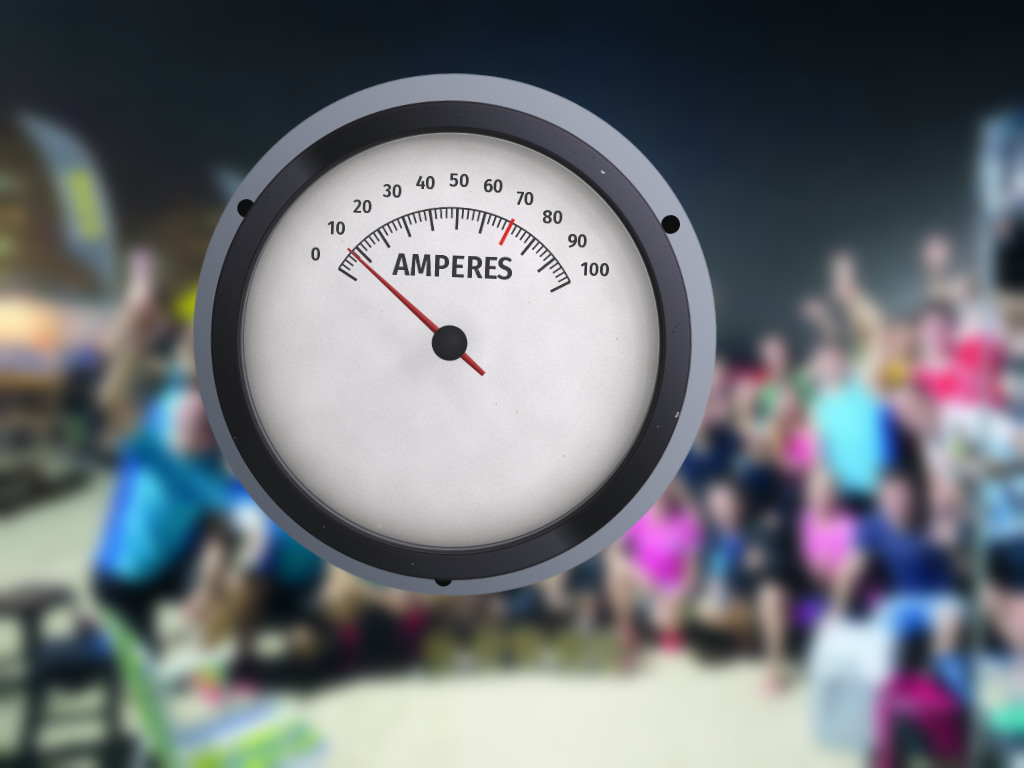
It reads 8
